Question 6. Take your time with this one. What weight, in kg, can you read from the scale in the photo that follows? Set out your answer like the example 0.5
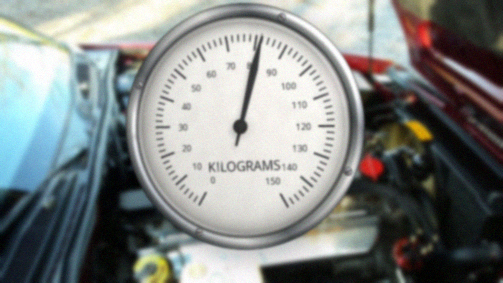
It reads 82
